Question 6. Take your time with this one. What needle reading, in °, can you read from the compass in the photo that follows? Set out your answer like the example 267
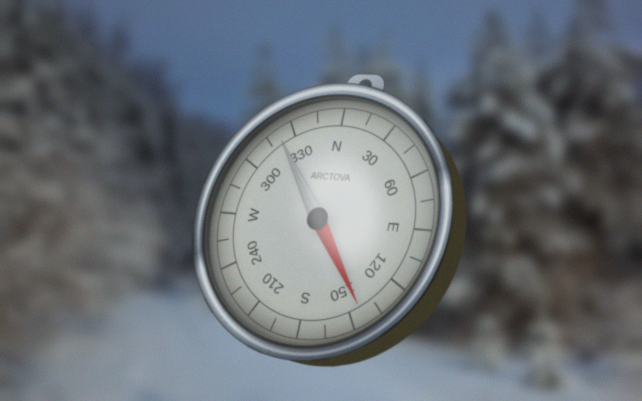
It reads 142.5
